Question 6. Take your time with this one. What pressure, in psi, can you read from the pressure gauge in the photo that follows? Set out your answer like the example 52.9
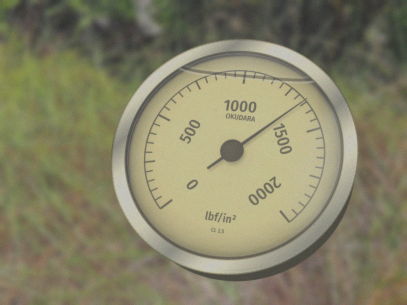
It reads 1350
